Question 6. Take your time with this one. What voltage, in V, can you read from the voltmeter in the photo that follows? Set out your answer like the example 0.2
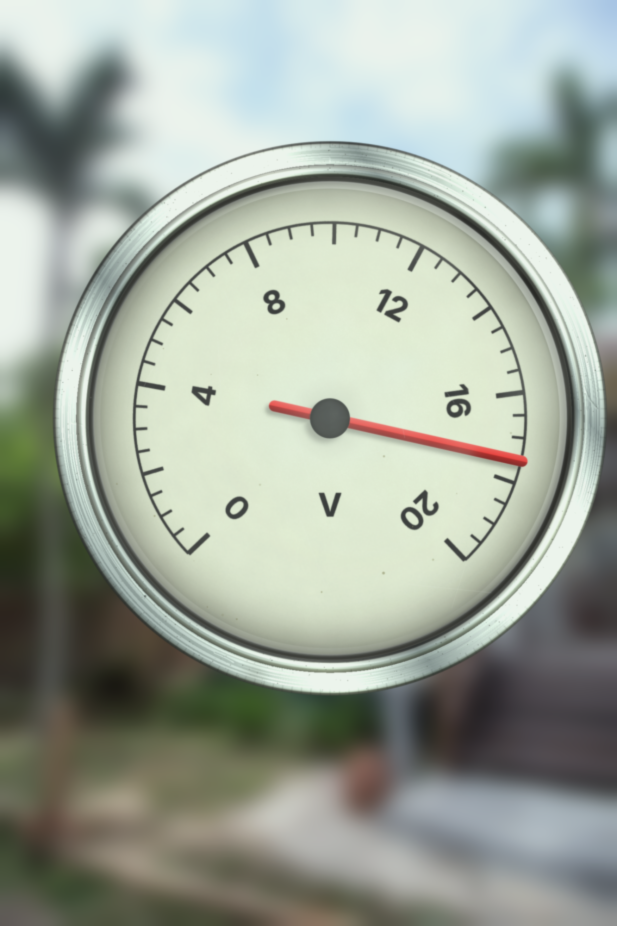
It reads 17.5
